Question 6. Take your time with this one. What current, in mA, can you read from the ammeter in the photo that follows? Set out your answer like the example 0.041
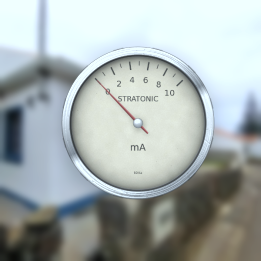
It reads 0
